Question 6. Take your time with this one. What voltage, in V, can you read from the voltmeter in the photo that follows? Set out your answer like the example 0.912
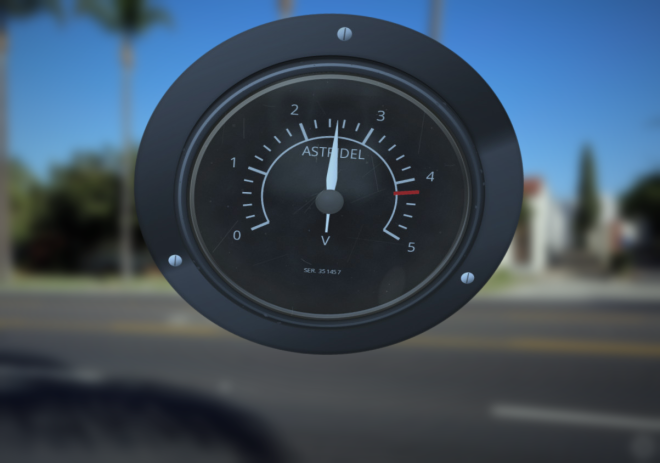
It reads 2.5
